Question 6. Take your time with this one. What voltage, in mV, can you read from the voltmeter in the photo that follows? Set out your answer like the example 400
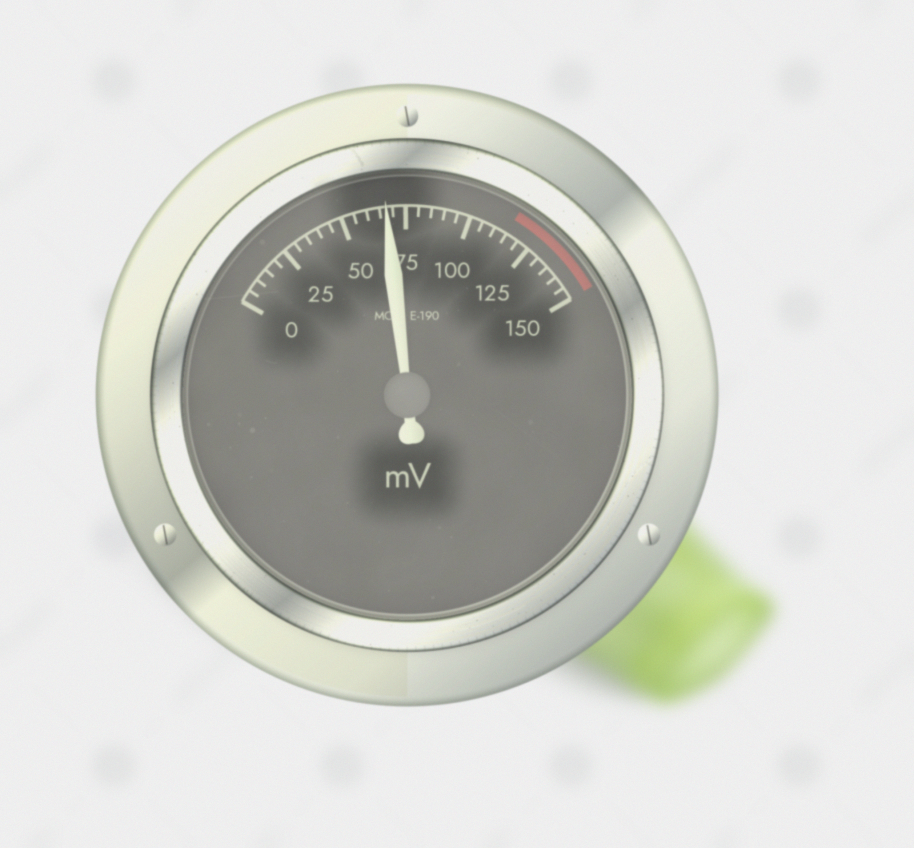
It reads 67.5
